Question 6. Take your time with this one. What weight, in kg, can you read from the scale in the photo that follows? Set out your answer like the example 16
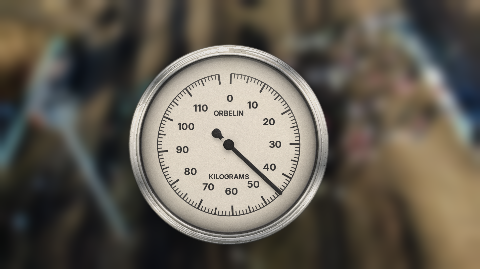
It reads 45
